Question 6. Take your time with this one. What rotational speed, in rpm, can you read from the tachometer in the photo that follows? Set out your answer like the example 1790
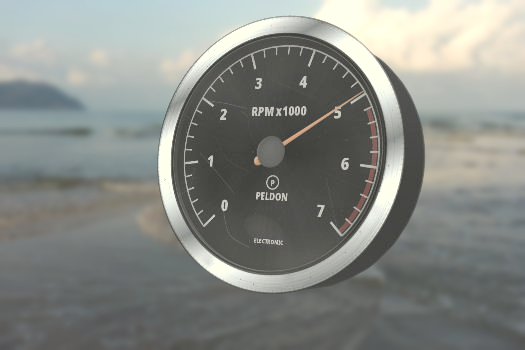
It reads 5000
